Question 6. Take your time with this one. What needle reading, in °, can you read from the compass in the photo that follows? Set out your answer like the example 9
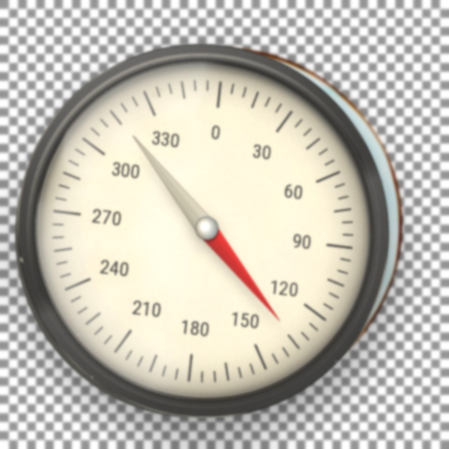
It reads 135
